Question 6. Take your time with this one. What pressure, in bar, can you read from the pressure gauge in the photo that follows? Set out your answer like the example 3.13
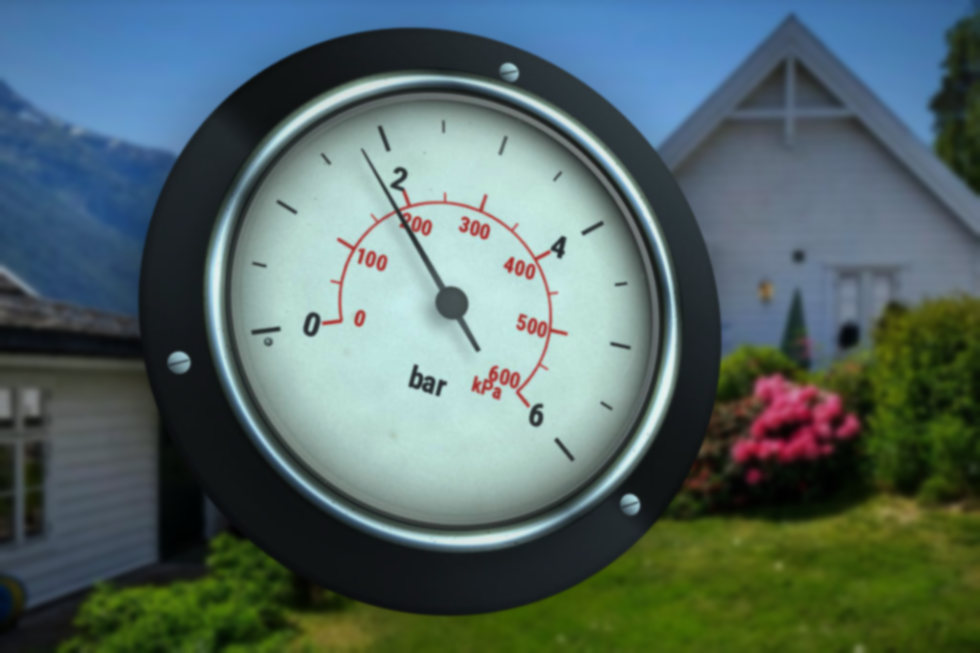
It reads 1.75
